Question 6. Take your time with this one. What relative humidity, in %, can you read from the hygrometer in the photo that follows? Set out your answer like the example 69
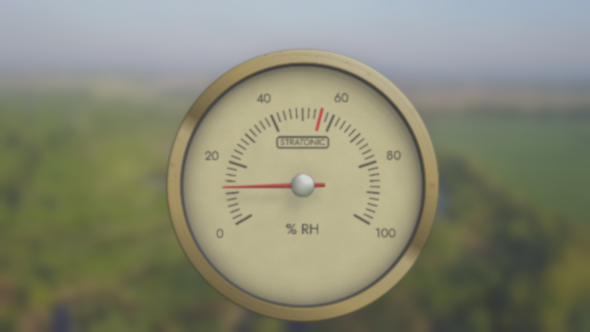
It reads 12
